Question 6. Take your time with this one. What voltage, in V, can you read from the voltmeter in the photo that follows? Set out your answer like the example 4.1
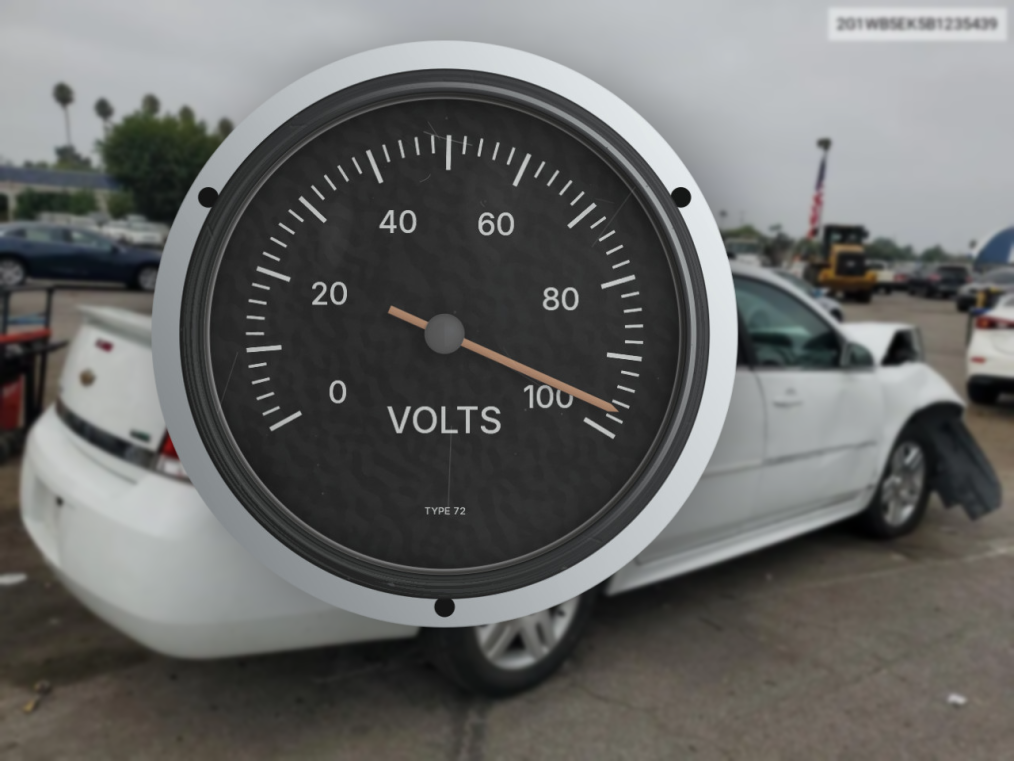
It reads 97
